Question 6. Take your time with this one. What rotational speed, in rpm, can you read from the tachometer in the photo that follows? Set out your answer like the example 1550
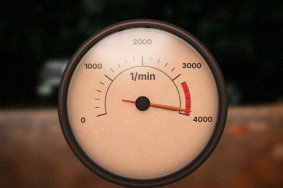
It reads 3900
